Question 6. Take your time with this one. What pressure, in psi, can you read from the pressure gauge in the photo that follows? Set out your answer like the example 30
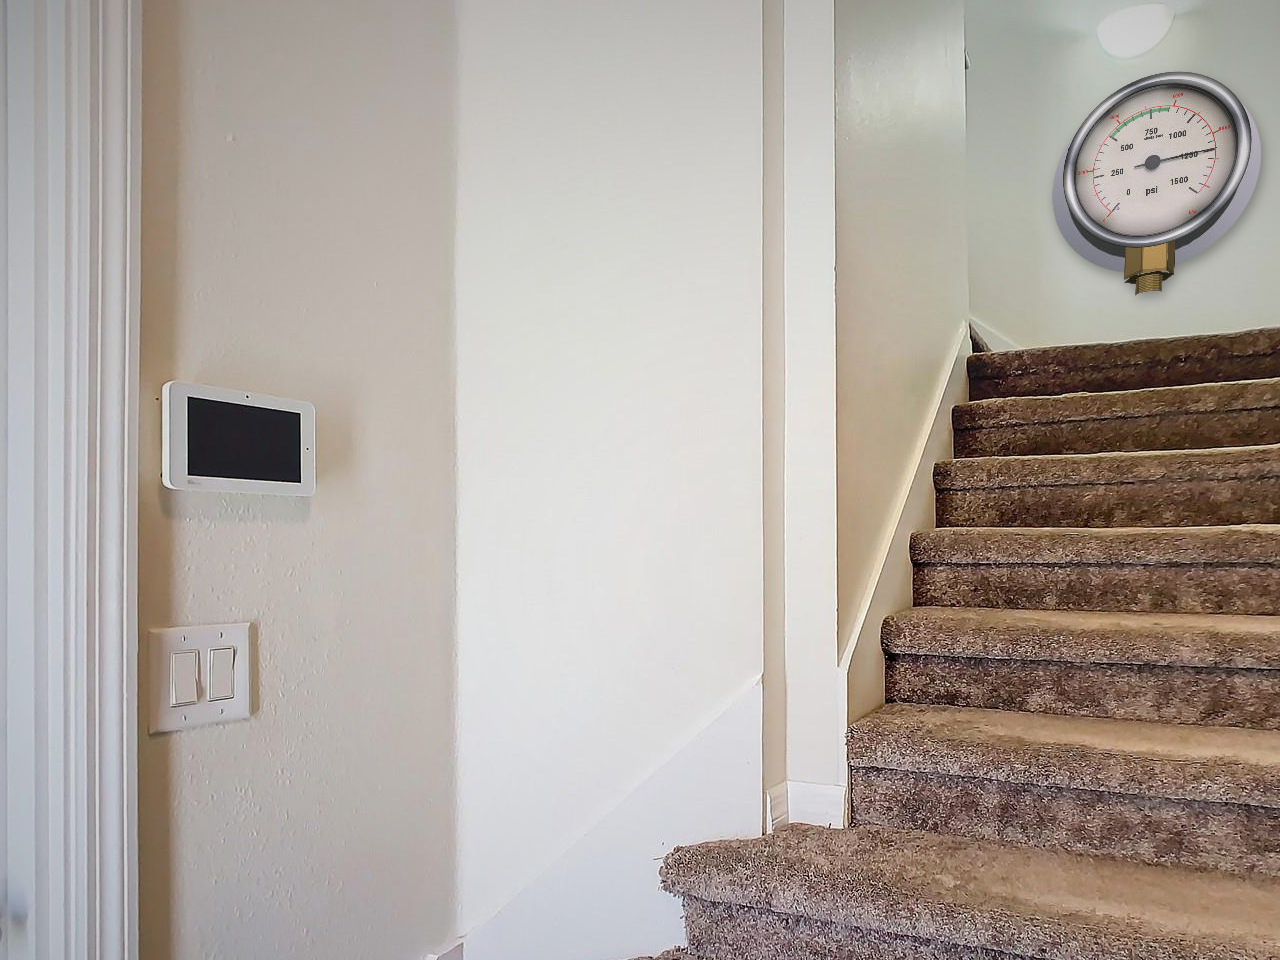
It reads 1250
